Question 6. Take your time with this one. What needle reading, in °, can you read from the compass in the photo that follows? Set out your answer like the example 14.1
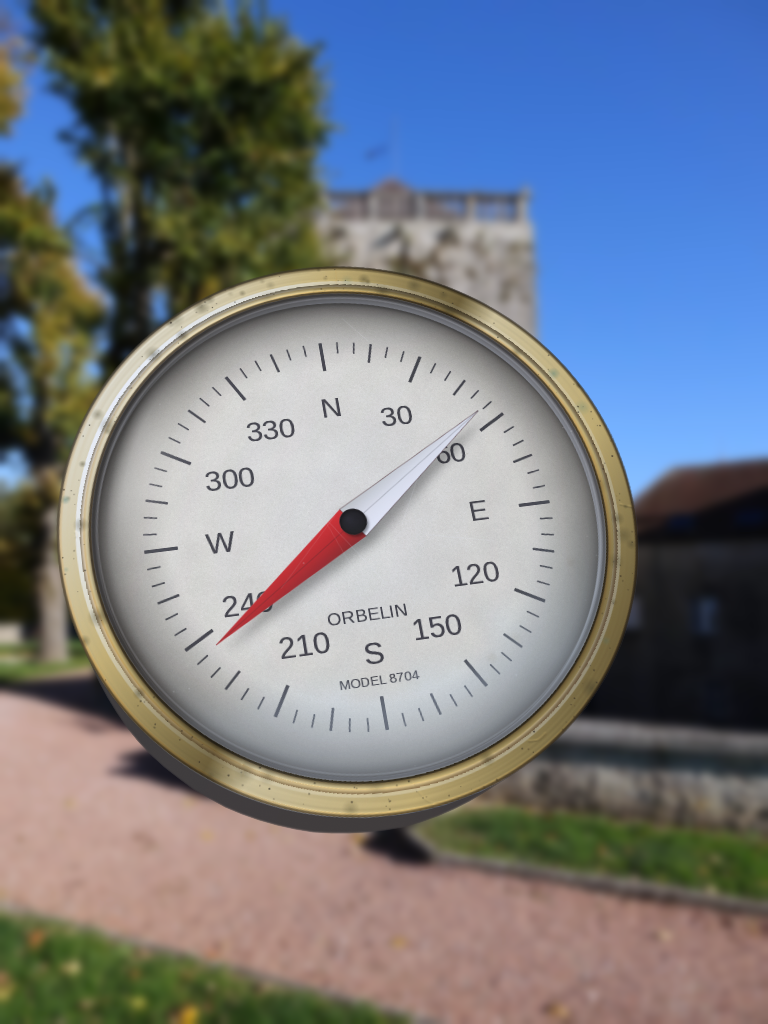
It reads 235
